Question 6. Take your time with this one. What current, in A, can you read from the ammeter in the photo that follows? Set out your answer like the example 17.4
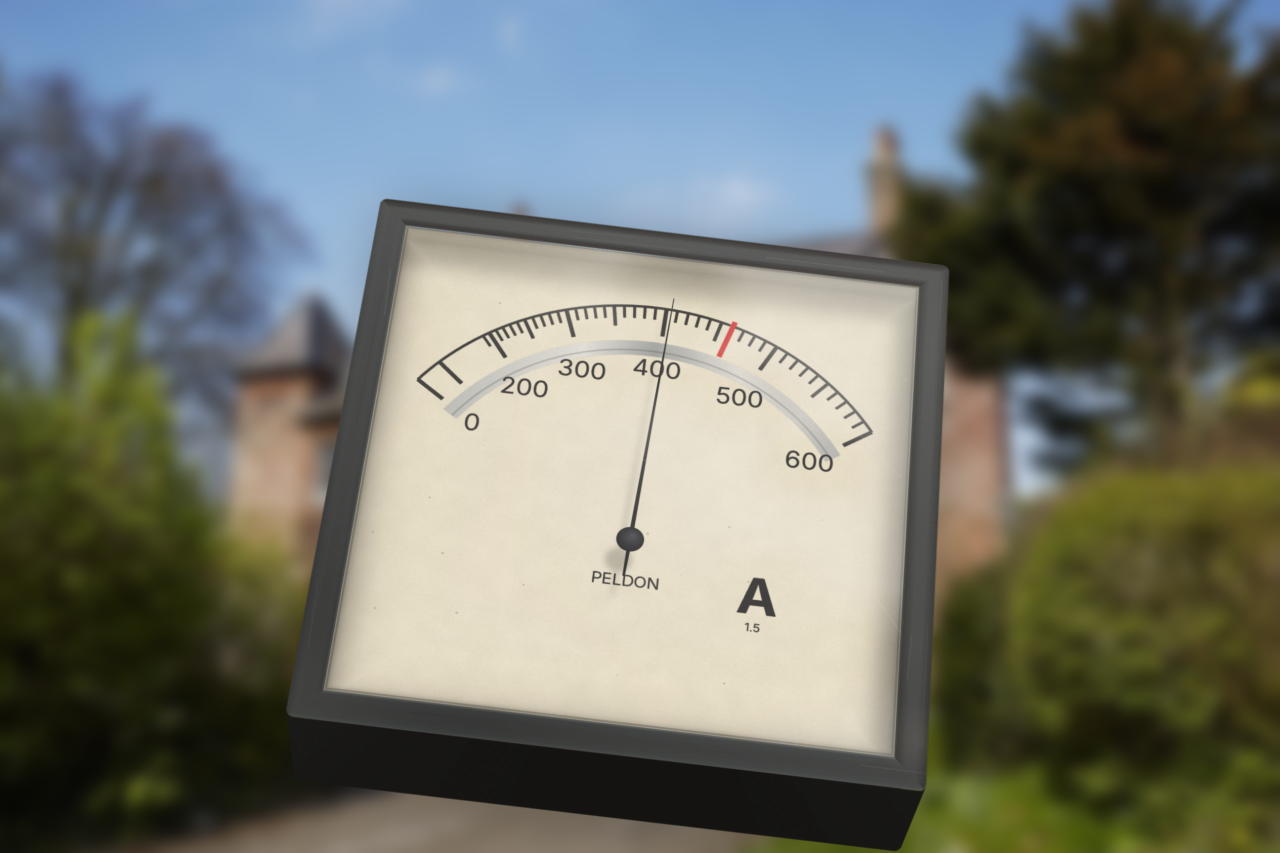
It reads 405
